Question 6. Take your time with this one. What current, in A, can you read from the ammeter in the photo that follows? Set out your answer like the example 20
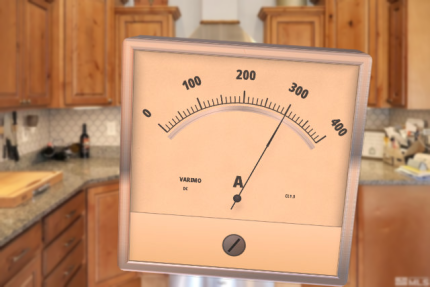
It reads 300
